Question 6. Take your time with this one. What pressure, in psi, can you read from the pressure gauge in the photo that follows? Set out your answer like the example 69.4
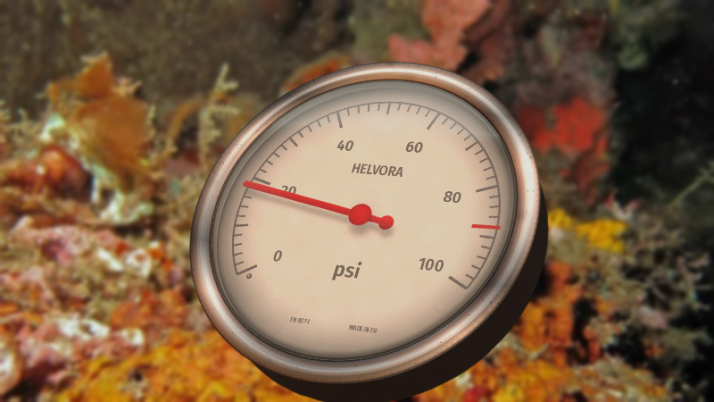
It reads 18
